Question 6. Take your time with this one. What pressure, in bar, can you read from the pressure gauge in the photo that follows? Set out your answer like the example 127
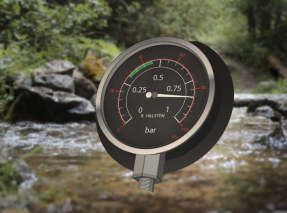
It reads 0.85
